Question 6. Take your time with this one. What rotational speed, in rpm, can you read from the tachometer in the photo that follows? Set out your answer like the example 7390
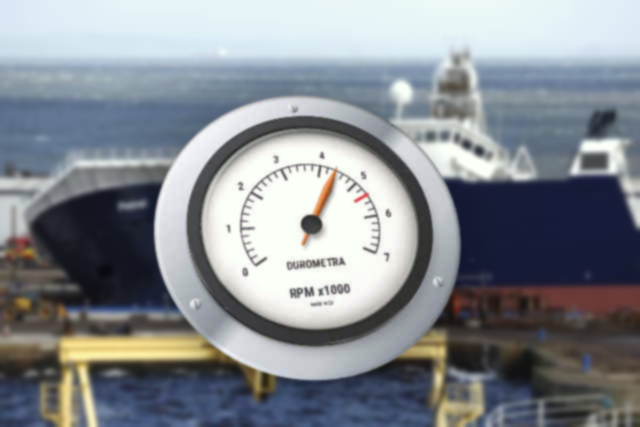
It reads 4400
